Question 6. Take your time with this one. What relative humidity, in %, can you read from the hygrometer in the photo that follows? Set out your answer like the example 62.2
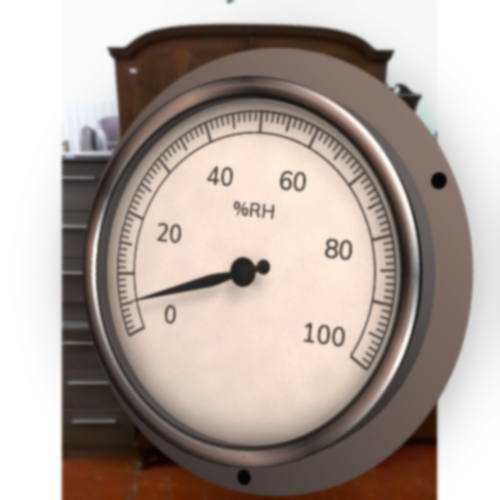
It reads 5
